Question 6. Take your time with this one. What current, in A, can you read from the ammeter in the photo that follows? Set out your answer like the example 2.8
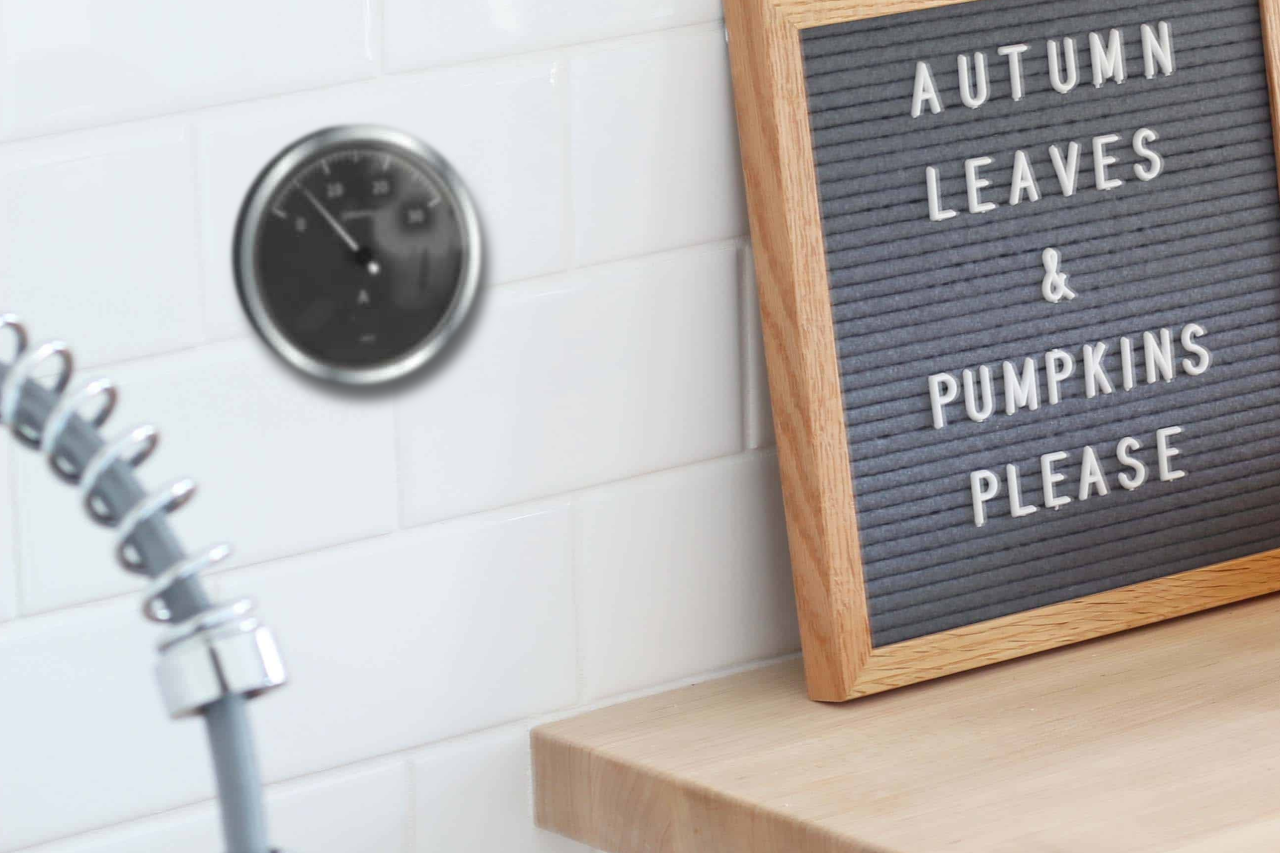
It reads 5
